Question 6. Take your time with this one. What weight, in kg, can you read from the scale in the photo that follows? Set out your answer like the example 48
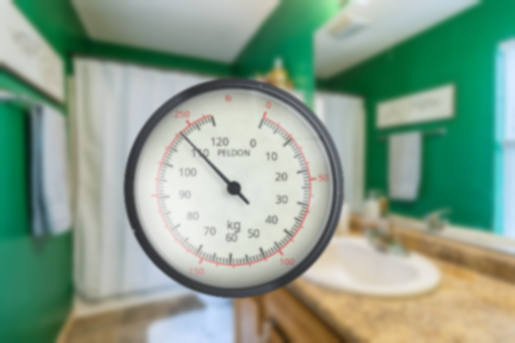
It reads 110
